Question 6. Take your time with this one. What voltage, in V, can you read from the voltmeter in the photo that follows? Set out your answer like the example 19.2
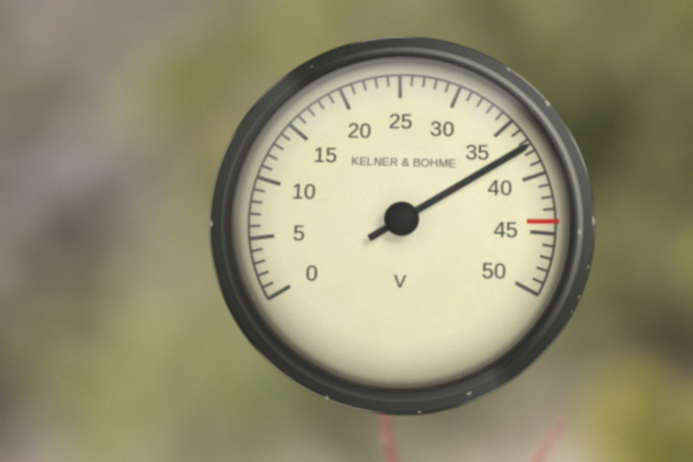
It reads 37.5
